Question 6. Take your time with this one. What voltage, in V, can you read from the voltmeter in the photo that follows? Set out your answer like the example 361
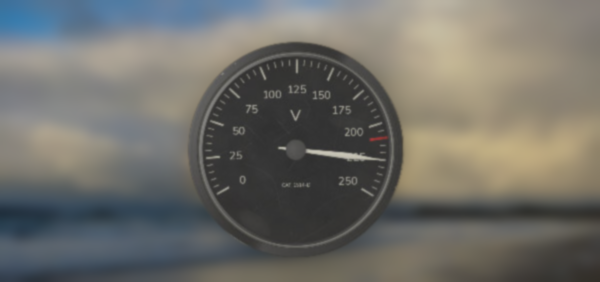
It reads 225
